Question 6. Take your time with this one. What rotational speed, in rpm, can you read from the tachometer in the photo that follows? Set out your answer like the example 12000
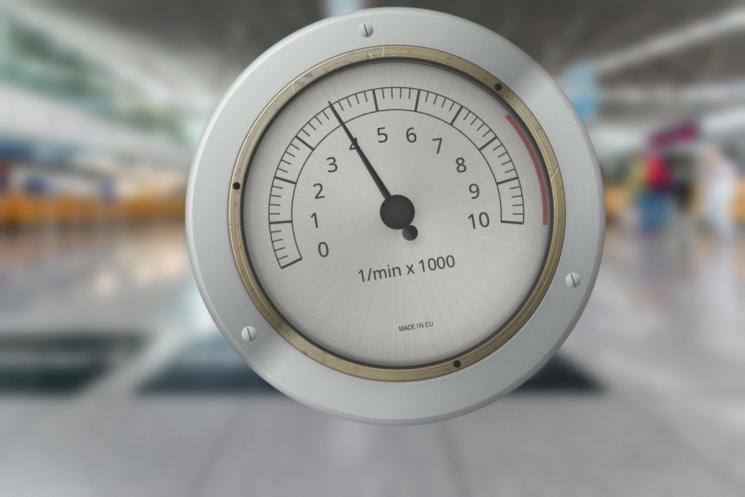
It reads 4000
